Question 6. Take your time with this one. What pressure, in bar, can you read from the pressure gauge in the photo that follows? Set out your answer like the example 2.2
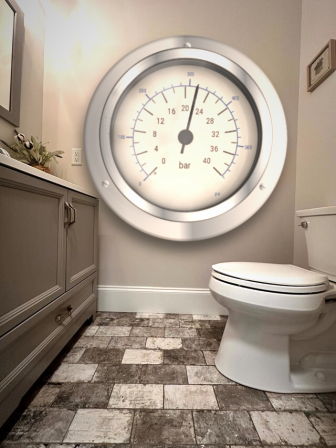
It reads 22
